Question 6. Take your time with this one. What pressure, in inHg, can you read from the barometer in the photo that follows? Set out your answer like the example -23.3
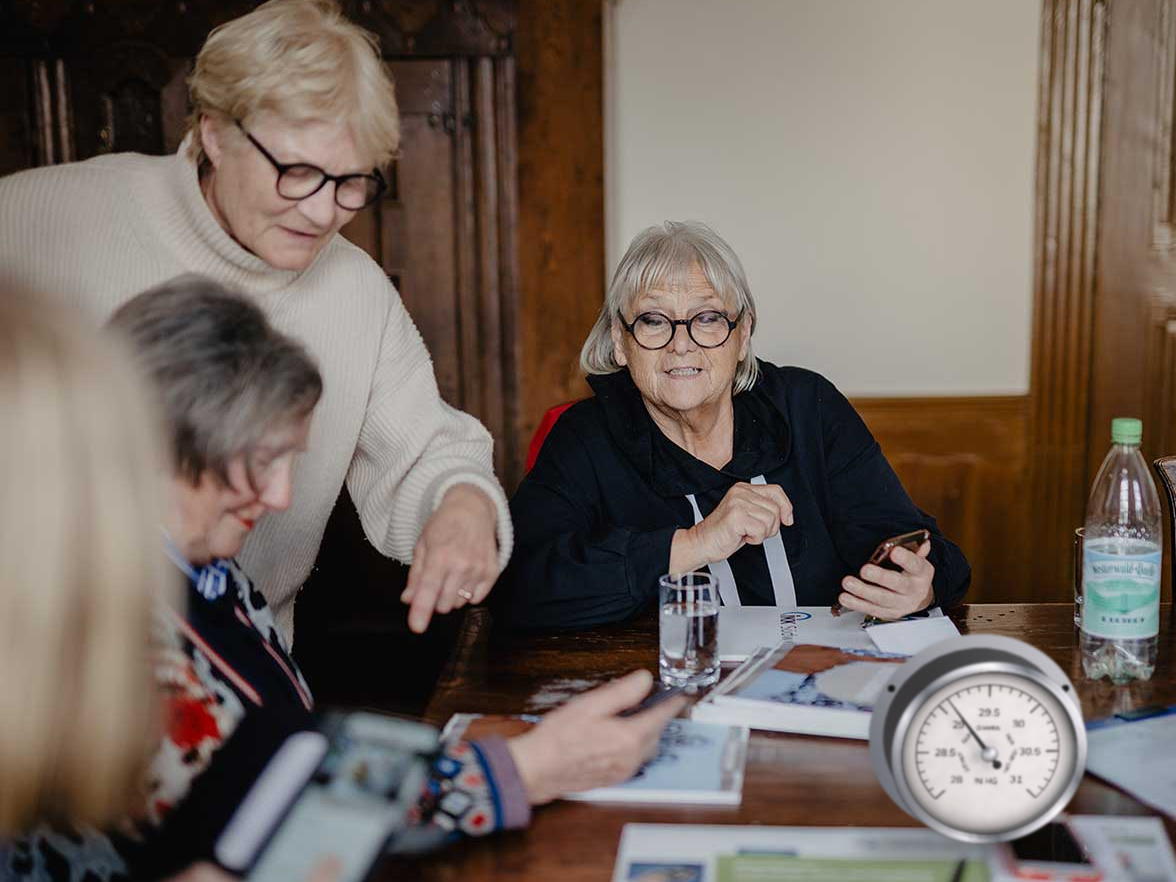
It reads 29.1
